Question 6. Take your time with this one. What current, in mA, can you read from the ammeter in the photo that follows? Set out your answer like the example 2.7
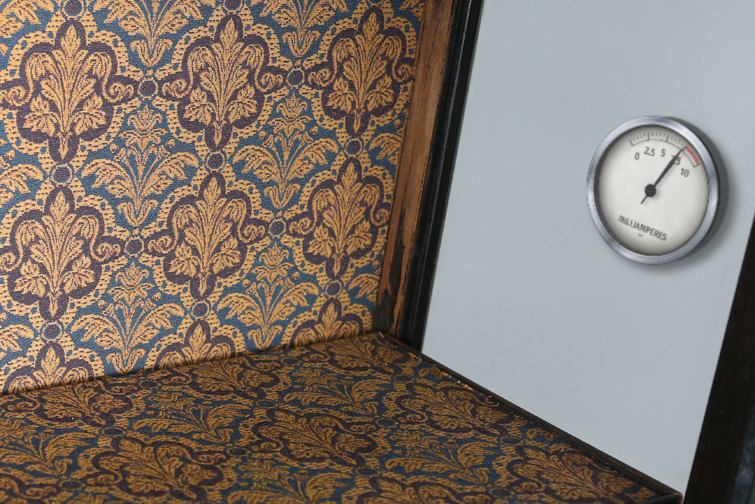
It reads 7.5
